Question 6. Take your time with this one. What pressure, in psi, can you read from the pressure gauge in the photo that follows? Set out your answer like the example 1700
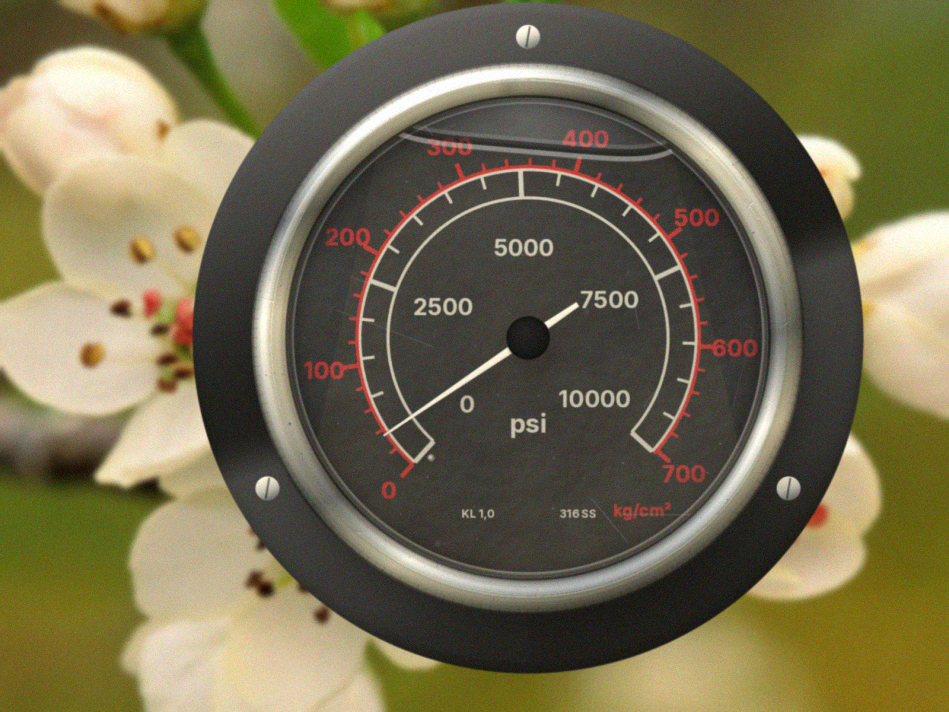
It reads 500
